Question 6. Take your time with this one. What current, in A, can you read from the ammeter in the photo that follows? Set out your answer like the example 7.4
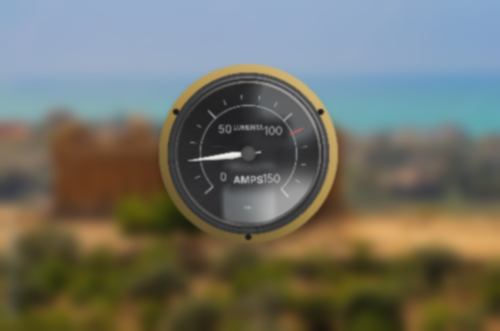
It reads 20
